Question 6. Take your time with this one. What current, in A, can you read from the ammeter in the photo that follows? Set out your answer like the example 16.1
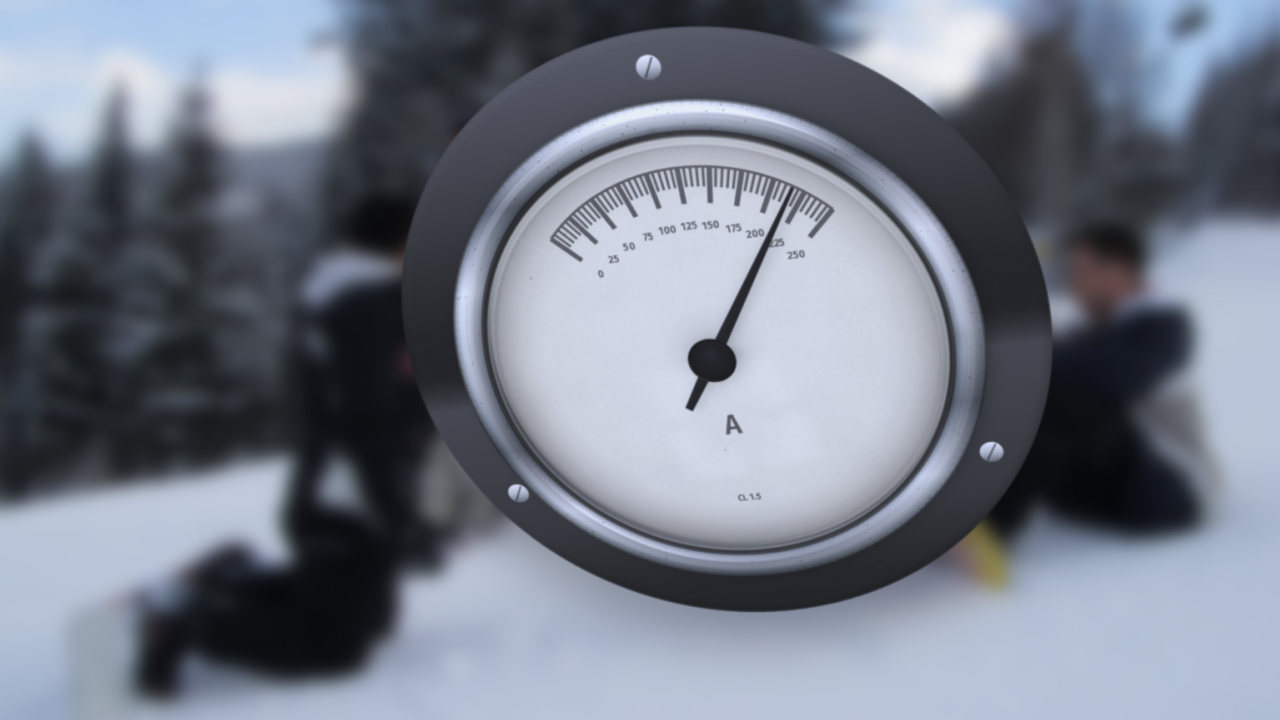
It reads 215
